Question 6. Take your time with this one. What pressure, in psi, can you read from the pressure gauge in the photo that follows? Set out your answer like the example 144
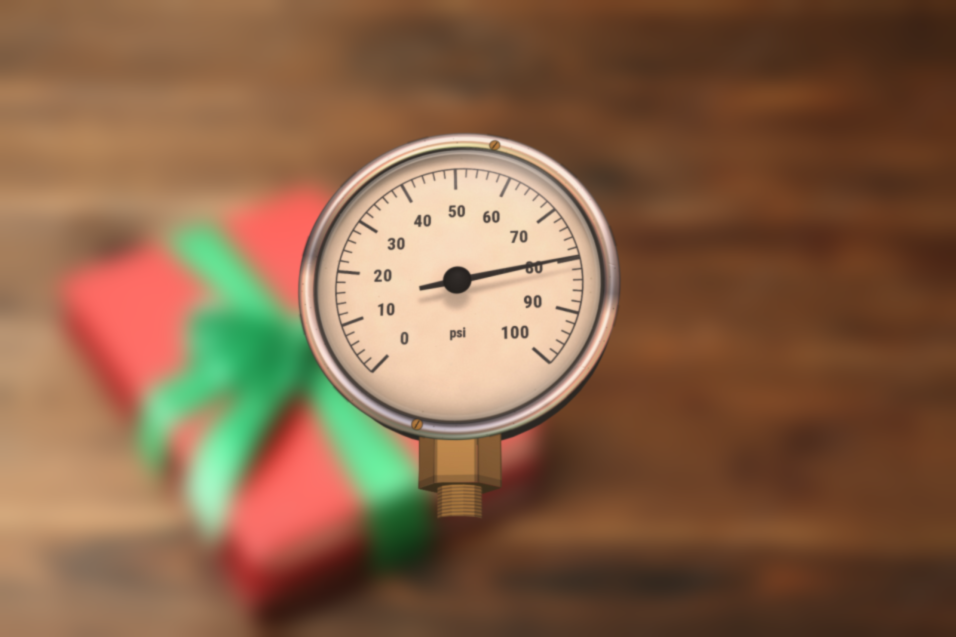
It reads 80
